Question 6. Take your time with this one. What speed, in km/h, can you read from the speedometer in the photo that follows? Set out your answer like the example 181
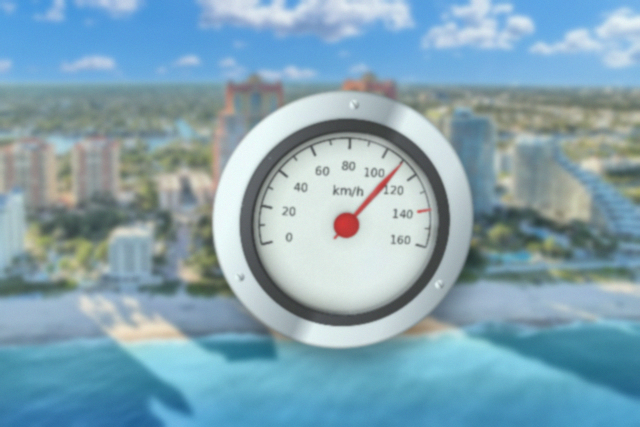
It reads 110
